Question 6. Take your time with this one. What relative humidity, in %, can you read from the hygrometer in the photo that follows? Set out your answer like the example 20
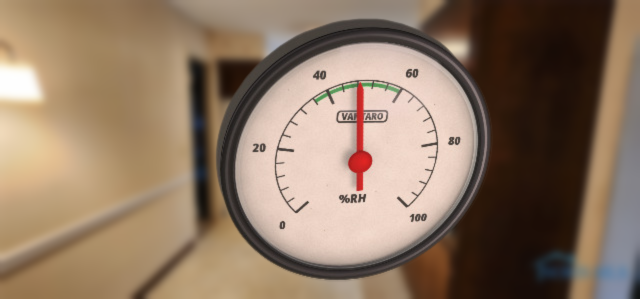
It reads 48
